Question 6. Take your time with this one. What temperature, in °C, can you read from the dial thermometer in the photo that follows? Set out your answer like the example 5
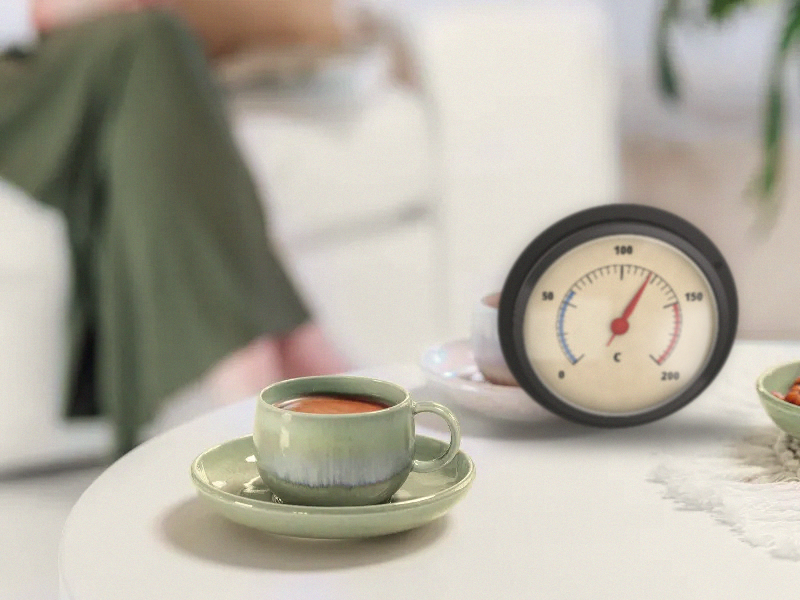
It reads 120
